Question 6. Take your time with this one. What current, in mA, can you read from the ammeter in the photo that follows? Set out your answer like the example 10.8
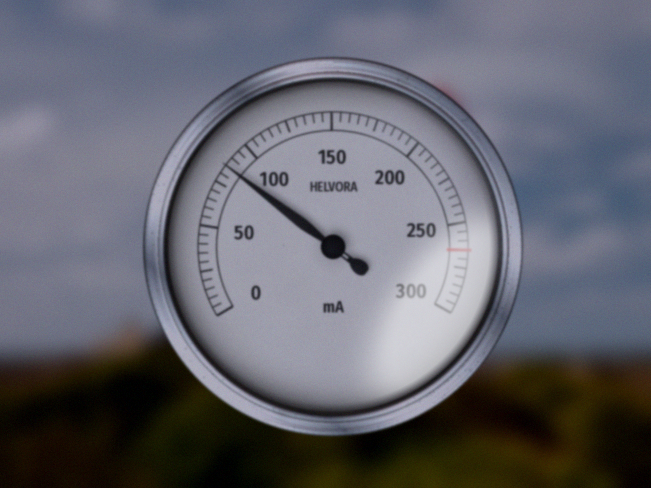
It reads 85
